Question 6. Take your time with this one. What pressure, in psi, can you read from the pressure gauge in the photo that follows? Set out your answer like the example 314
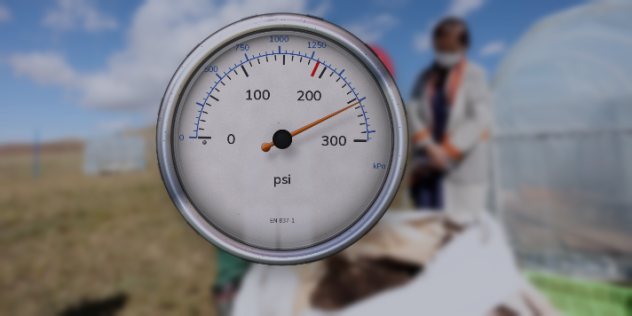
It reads 255
